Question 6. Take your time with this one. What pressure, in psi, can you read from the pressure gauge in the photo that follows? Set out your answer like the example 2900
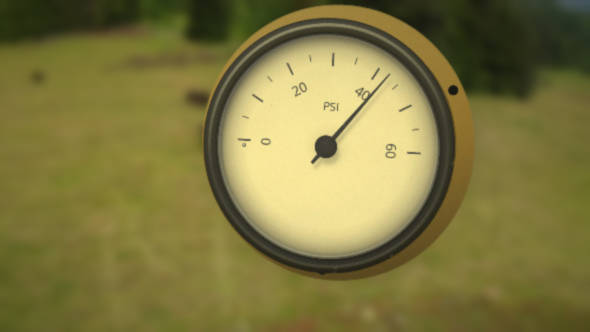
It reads 42.5
